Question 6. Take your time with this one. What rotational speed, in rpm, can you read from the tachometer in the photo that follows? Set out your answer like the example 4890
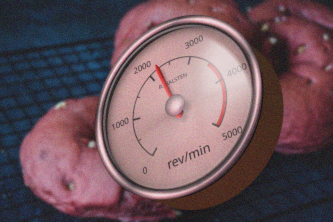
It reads 2250
